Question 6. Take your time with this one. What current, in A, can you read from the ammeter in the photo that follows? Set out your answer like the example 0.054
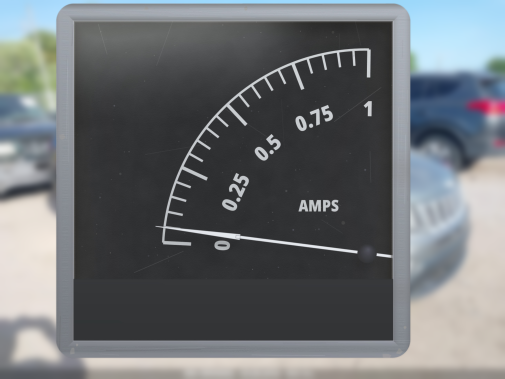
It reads 0.05
